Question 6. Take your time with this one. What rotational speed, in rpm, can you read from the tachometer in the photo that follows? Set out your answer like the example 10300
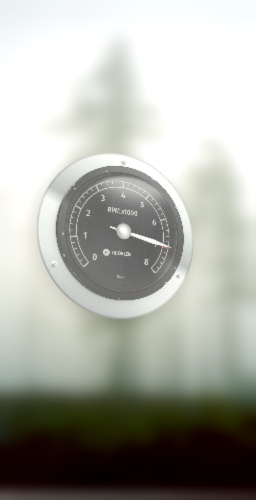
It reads 7000
